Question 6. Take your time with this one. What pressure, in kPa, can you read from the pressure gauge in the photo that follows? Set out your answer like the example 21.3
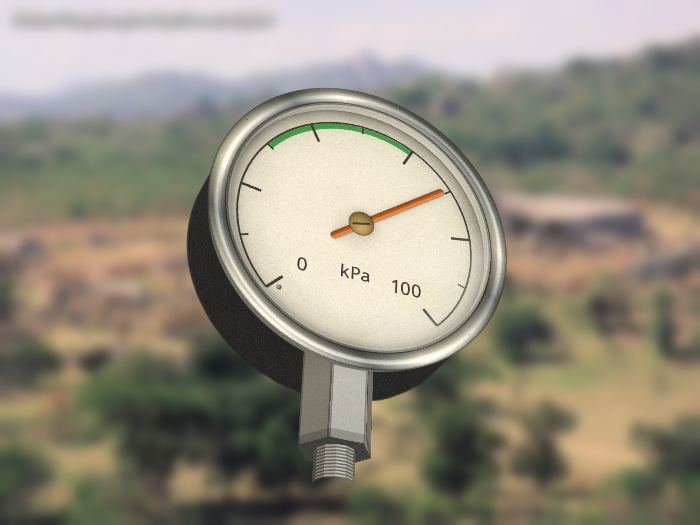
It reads 70
